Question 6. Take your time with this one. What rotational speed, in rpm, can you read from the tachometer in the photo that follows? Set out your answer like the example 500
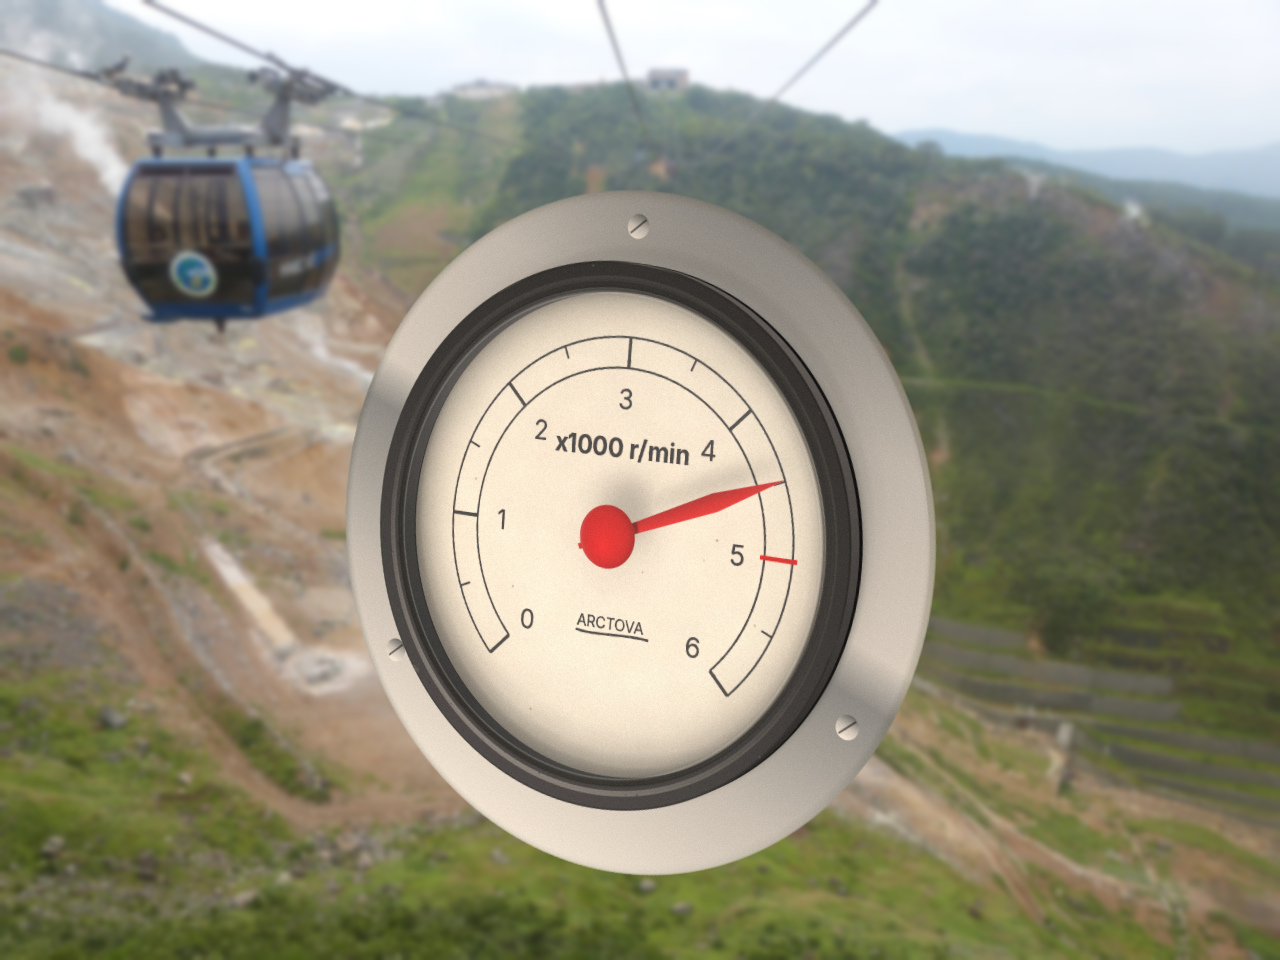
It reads 4500
